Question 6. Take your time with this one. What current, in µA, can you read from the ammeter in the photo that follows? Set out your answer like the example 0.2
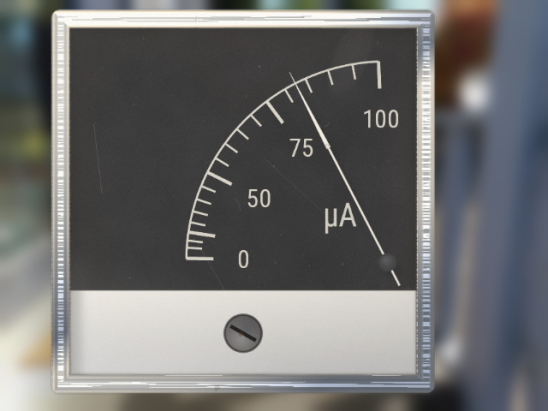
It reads 82.5
